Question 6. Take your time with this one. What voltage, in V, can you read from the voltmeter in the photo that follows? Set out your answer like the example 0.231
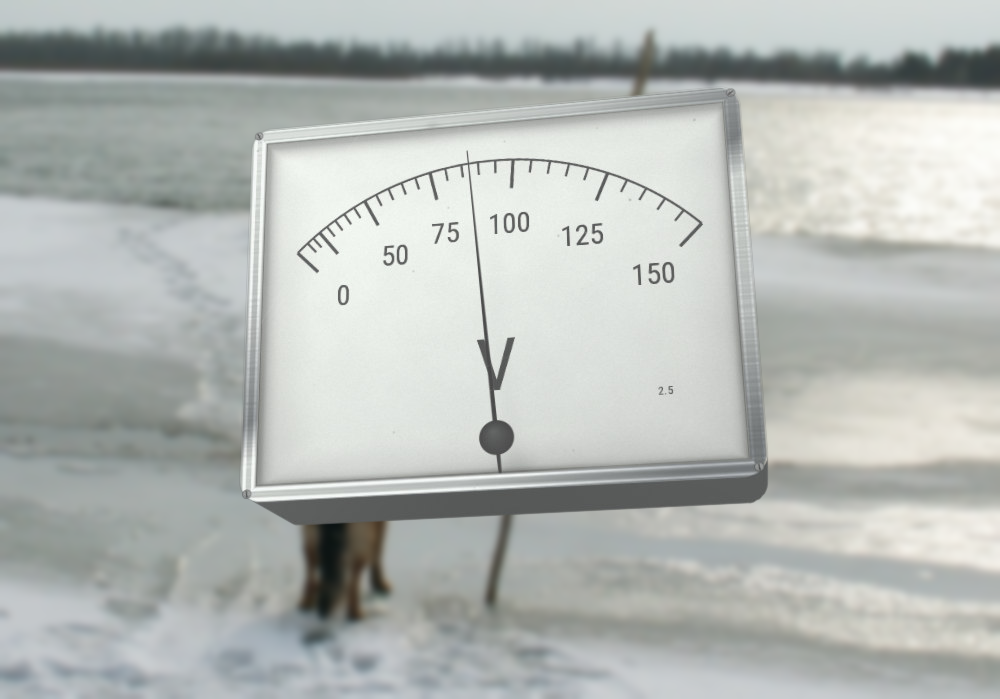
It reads 87.5
